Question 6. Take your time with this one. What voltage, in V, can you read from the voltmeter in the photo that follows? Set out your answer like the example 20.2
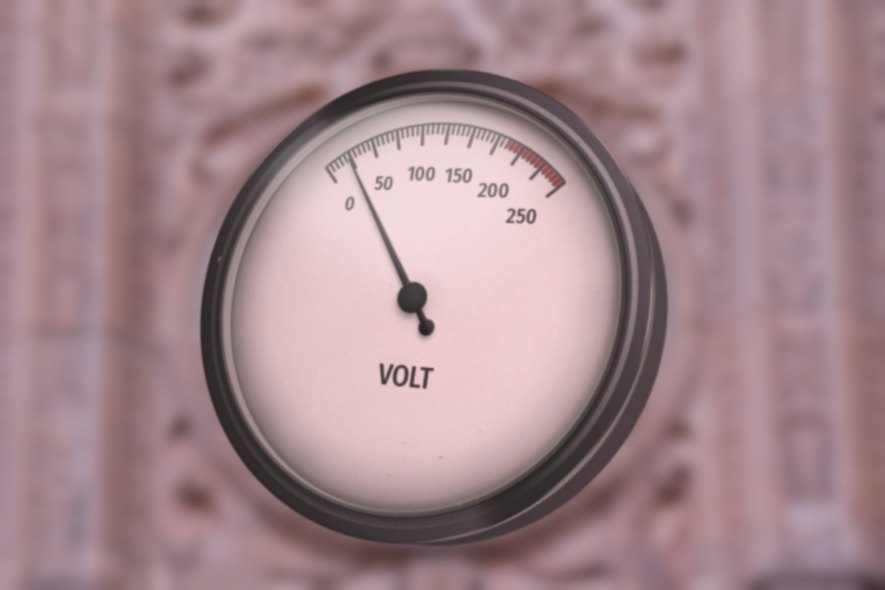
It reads 25
